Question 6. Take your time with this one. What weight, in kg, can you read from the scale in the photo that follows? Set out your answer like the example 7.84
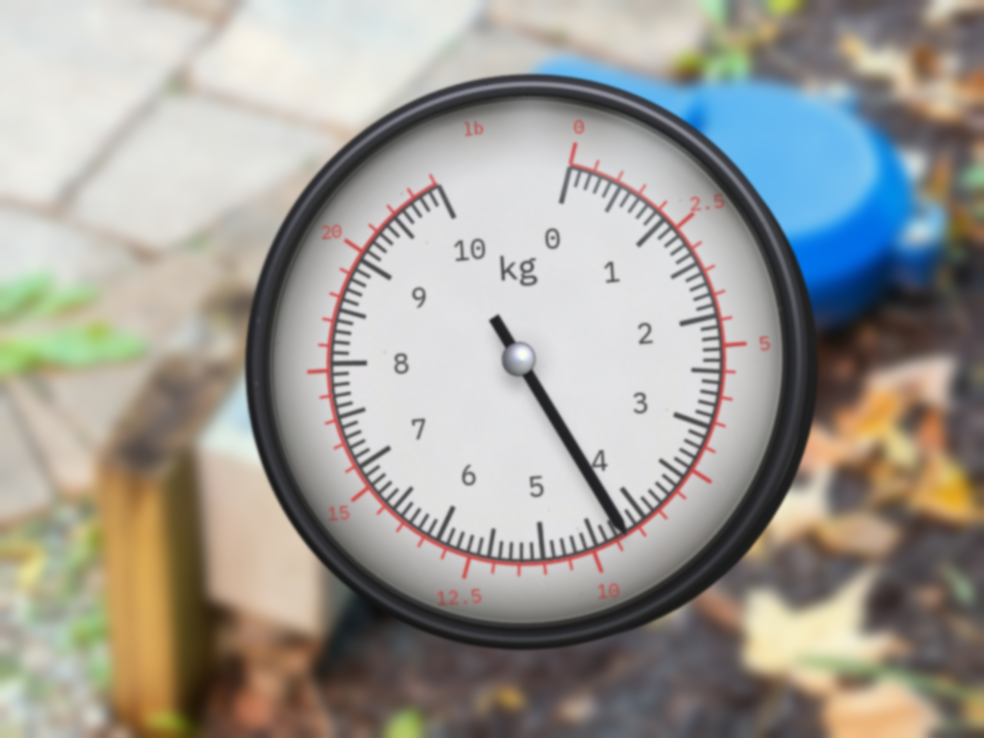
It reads 4.2
